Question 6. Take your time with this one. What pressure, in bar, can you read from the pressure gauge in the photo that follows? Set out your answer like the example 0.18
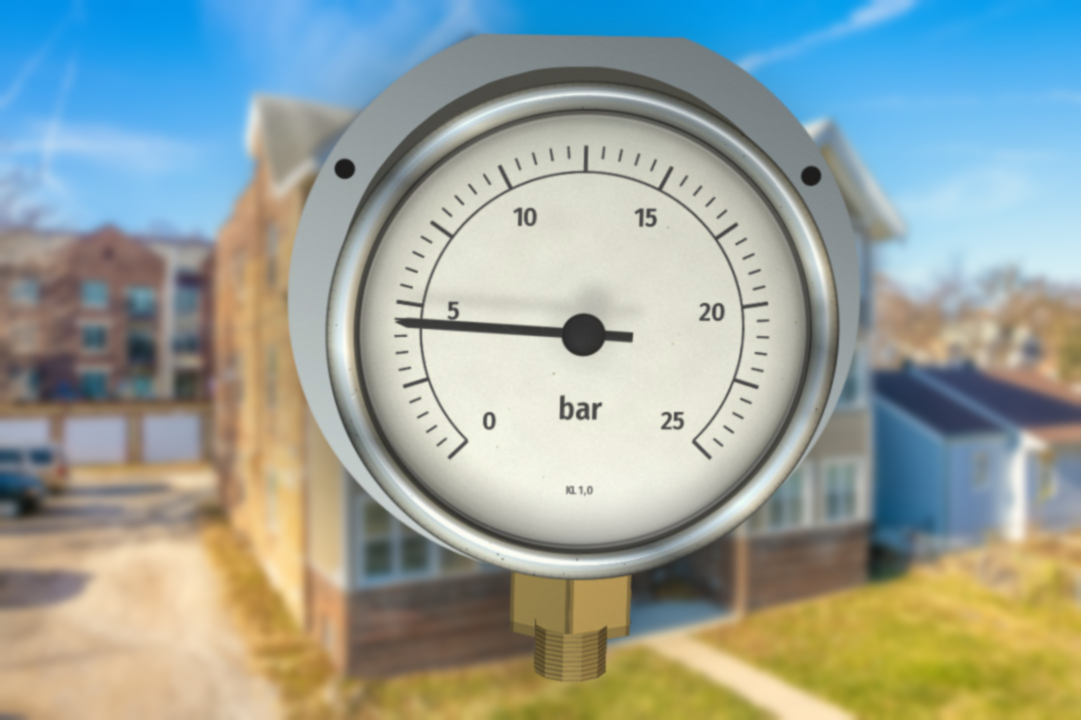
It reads 4.5
